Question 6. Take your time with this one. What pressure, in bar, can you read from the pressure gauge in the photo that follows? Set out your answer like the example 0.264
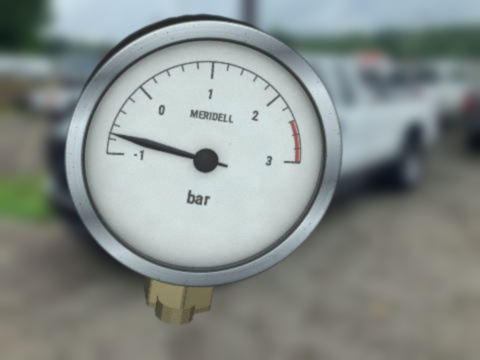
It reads -0.7
